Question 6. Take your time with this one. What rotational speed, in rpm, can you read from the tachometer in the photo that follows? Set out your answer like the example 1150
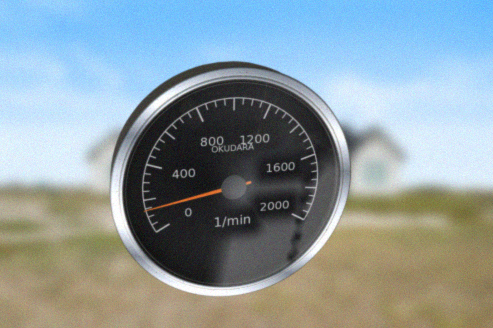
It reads 150
